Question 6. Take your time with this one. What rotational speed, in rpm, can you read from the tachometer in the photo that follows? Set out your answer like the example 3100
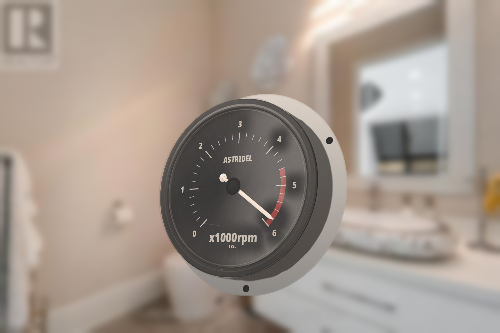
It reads 5800
